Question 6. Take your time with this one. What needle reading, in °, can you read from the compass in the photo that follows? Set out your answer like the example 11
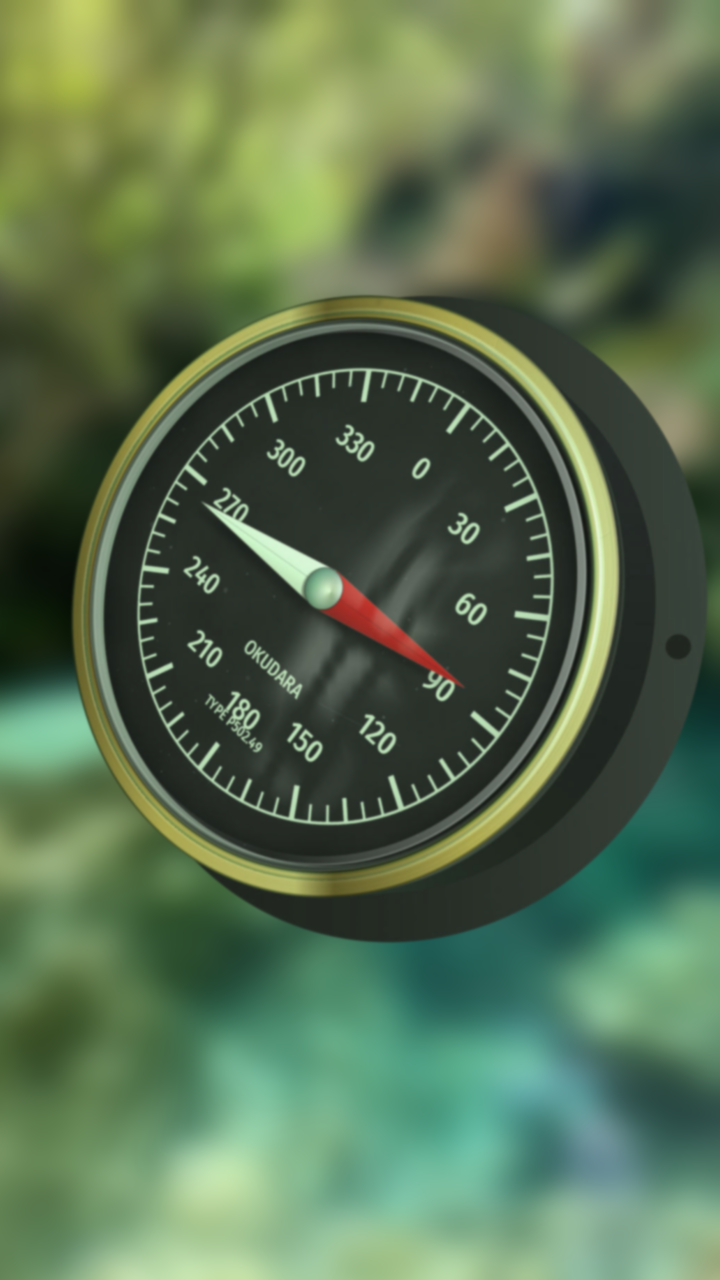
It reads 85
